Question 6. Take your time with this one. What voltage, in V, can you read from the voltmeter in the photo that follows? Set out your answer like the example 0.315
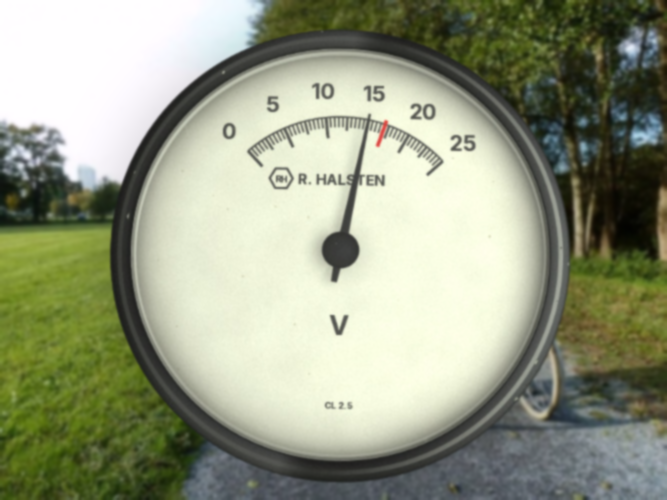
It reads 15
